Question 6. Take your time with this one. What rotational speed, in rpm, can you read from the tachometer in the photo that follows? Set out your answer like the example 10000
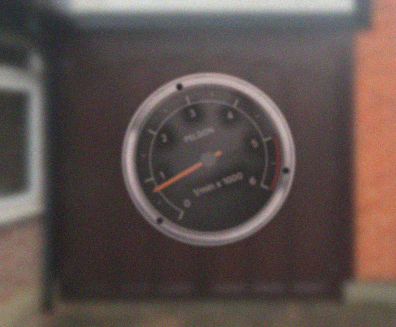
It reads 750
